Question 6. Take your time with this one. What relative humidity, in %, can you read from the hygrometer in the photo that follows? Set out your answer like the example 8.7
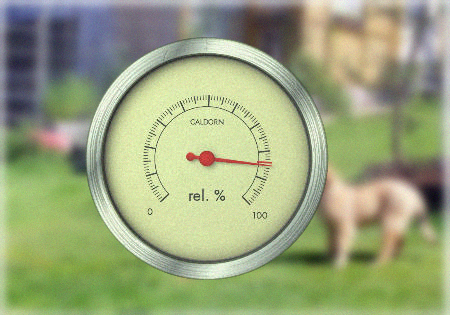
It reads 85
